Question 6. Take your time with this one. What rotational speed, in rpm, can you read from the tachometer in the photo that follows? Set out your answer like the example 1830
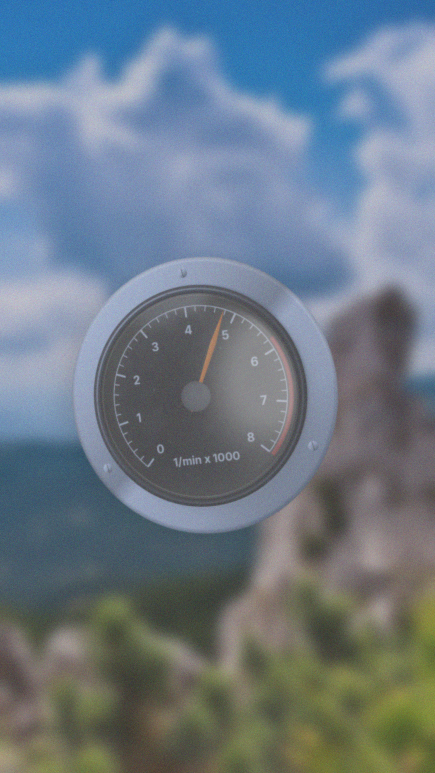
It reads 4800
